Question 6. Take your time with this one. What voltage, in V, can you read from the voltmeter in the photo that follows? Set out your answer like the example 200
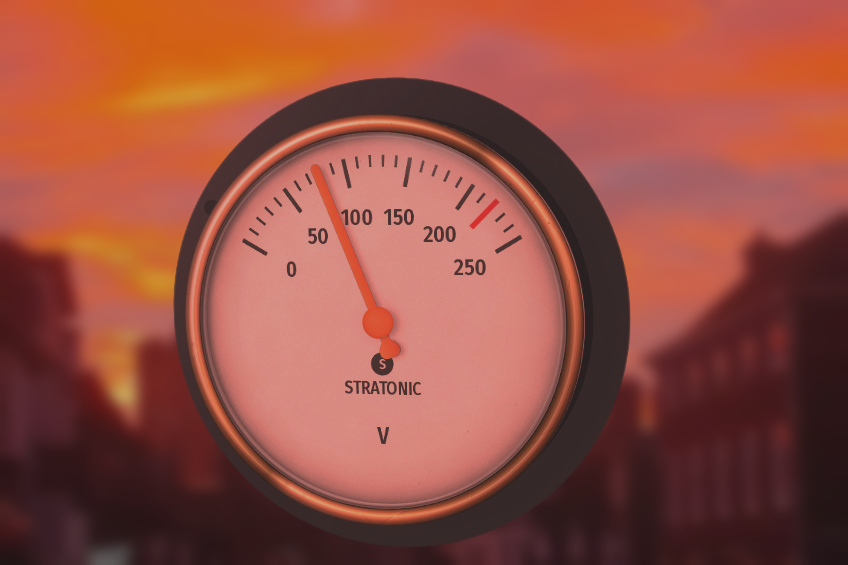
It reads 80
